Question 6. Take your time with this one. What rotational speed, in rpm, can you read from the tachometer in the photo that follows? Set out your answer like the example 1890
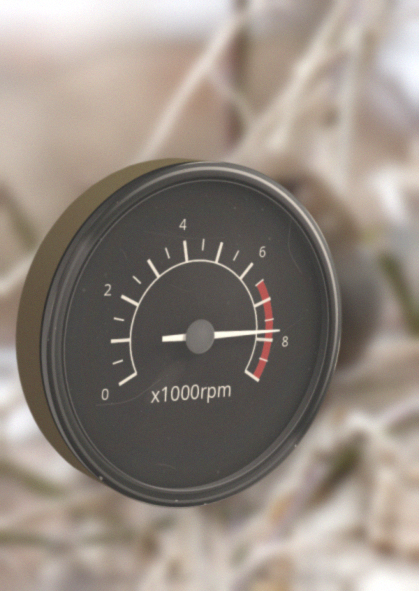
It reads 7750
